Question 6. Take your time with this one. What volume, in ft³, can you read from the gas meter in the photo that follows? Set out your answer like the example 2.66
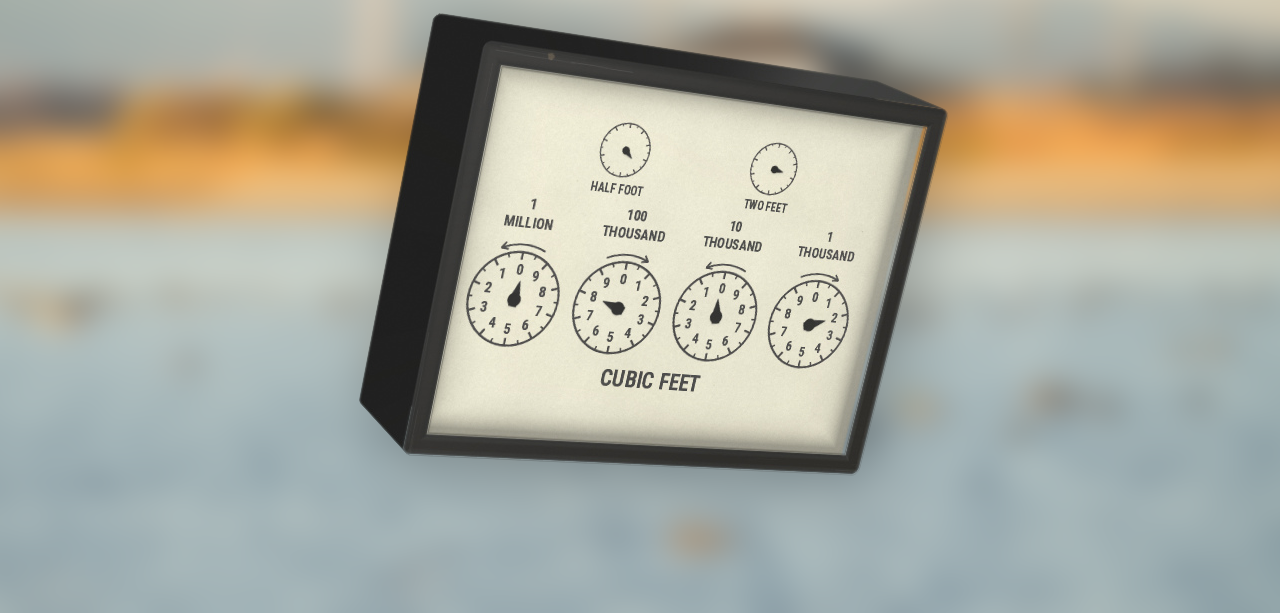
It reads 980200
